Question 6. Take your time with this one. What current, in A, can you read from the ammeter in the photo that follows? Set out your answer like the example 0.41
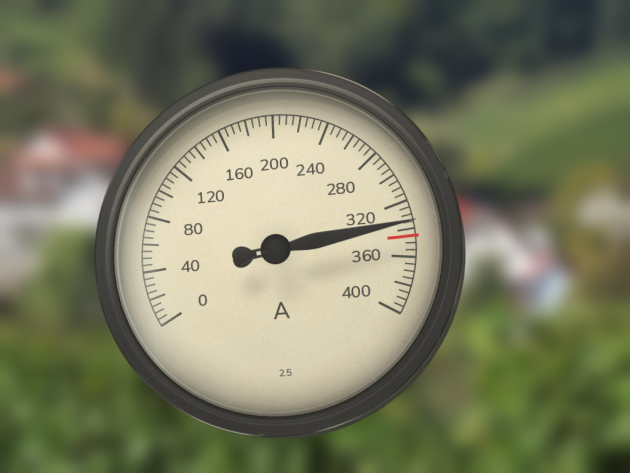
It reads 335
